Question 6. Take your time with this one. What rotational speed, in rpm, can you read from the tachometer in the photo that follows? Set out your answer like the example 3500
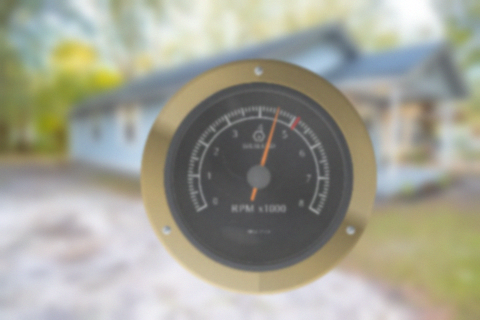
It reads 4500
